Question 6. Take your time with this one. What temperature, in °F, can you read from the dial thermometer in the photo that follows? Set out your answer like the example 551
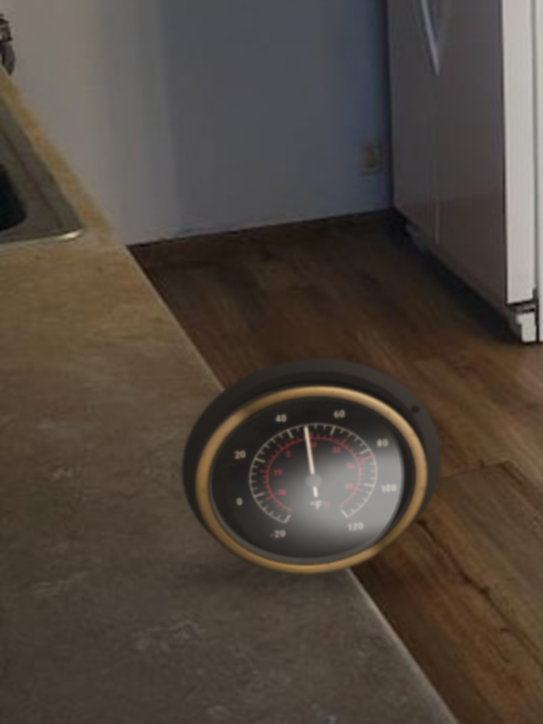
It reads 48
